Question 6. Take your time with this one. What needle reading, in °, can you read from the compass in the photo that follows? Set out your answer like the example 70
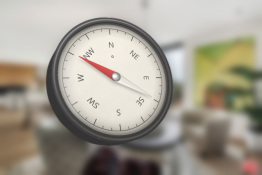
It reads 300
